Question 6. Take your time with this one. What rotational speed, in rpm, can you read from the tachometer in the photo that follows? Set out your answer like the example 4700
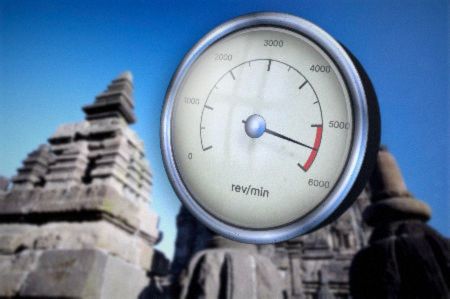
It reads 5500
